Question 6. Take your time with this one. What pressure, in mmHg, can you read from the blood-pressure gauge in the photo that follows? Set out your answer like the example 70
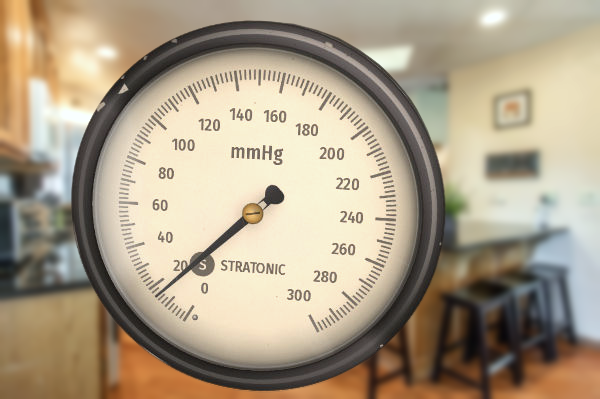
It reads 16
